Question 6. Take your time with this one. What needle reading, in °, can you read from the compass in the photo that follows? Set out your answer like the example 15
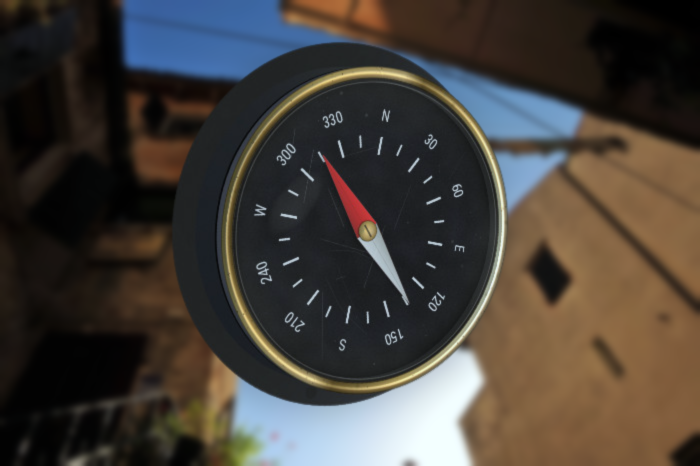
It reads 315
